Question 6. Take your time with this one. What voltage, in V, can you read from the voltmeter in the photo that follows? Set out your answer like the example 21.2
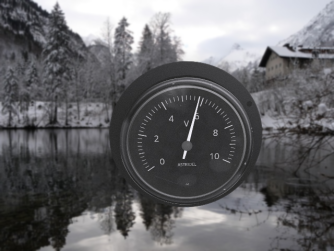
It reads 5.8
